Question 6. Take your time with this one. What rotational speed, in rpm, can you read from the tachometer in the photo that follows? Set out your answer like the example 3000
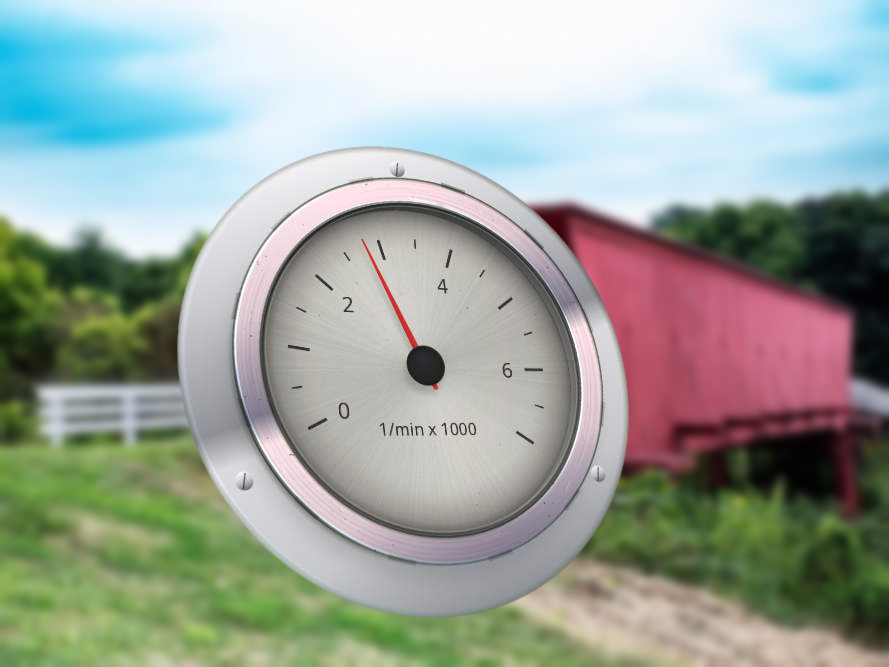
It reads 2750
